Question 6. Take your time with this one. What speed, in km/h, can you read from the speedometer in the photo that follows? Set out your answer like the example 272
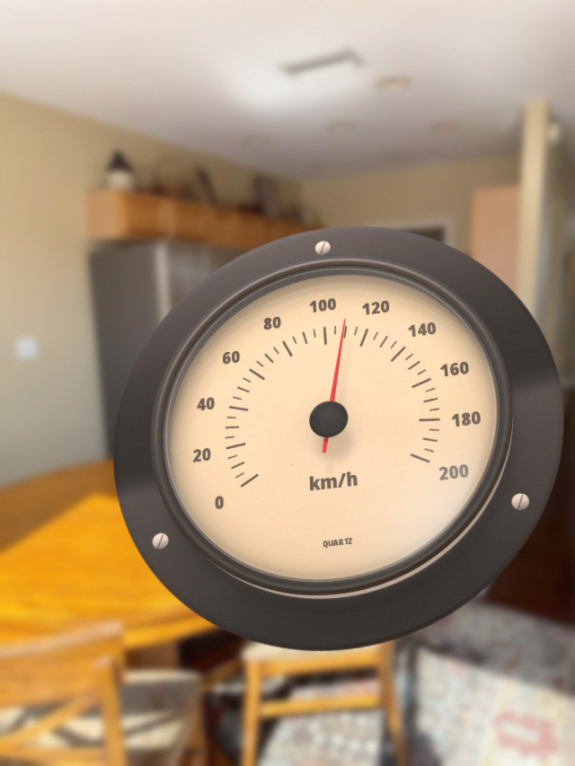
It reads 110
